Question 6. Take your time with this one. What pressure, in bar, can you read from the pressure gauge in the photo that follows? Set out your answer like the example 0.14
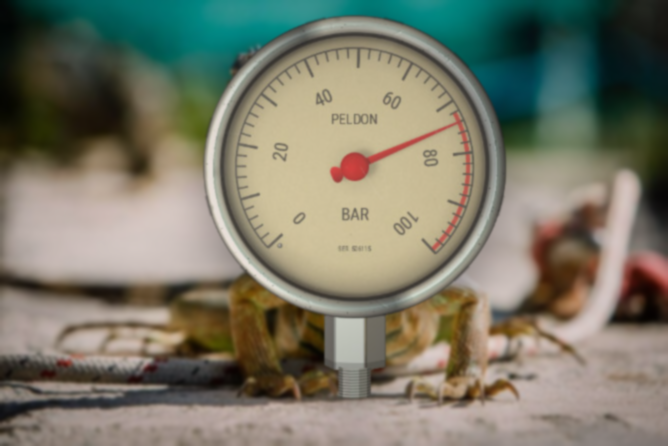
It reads 74
